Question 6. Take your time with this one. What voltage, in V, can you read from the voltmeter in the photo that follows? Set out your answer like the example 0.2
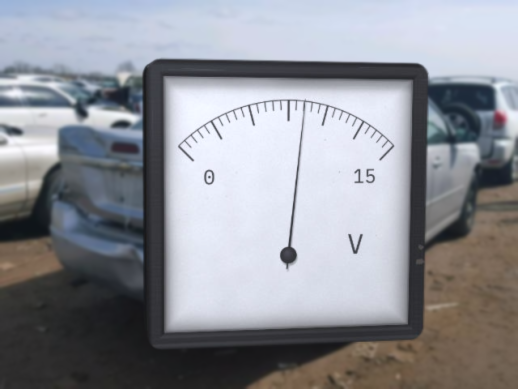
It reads 8.5
